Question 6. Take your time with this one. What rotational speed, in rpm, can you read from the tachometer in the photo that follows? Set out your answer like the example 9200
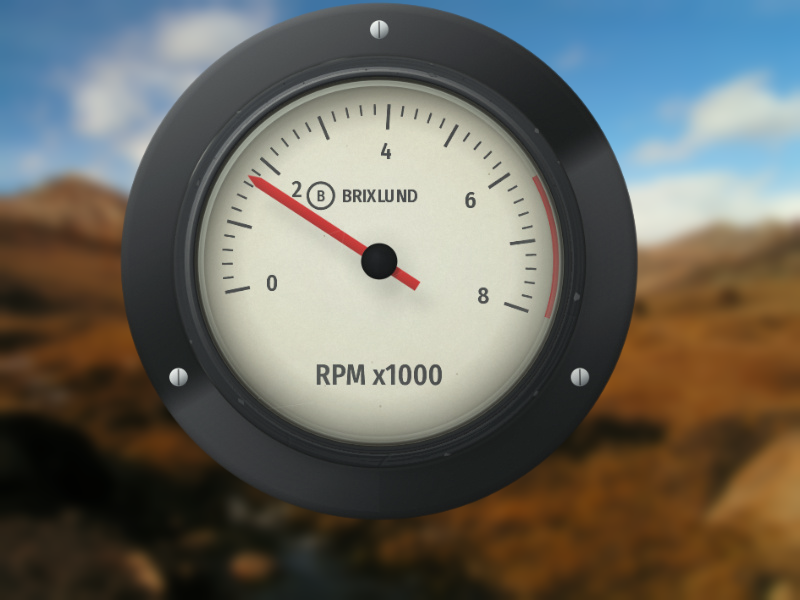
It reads 1700
